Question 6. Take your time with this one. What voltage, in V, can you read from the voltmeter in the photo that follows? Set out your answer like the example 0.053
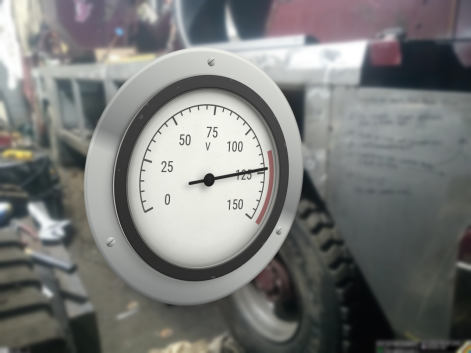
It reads 122.5
